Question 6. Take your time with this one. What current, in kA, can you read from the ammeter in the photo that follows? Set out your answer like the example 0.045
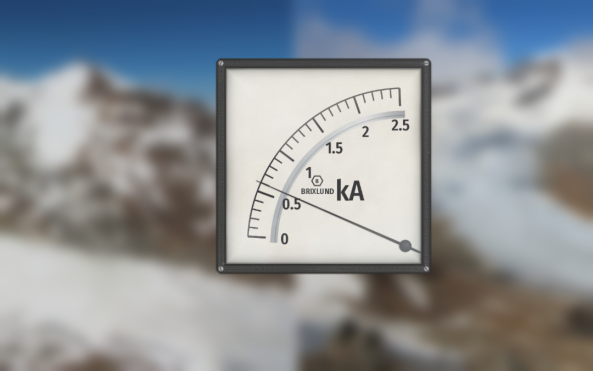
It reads 0.6
